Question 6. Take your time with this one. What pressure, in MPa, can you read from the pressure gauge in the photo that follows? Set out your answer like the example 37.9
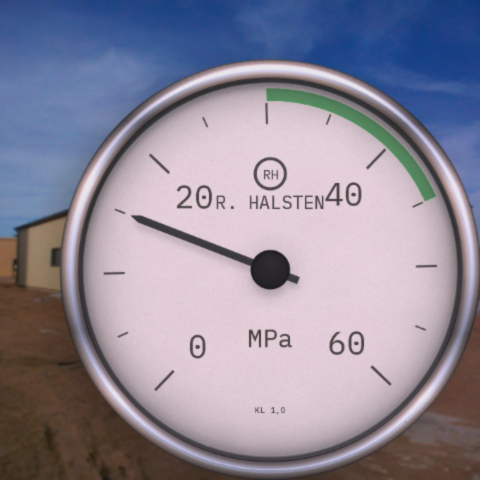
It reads 15
